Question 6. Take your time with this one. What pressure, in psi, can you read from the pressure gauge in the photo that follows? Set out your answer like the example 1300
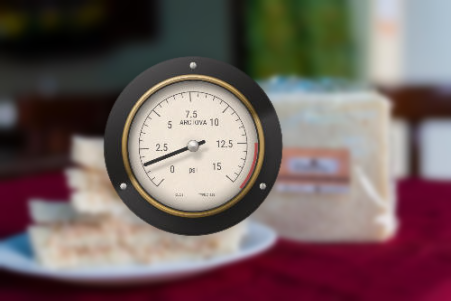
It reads 1.5
